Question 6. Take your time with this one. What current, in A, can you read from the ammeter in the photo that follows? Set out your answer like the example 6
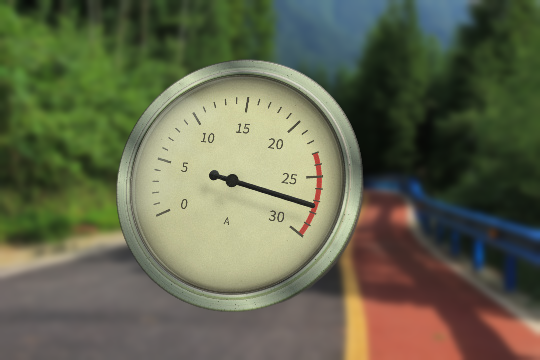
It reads 27.5
